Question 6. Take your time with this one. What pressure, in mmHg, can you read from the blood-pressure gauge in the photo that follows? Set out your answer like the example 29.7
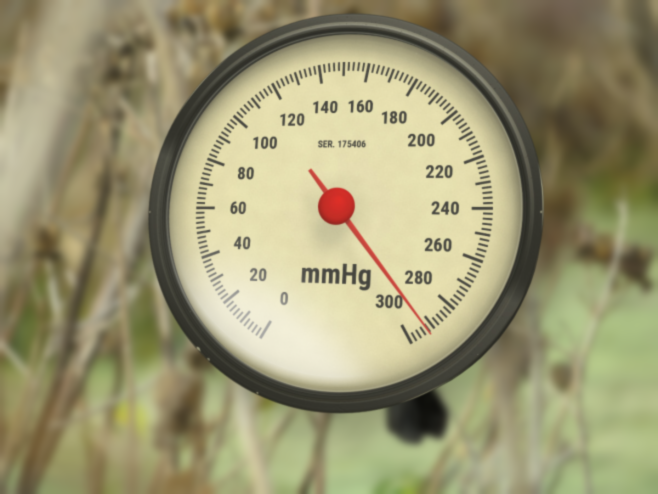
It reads 292
